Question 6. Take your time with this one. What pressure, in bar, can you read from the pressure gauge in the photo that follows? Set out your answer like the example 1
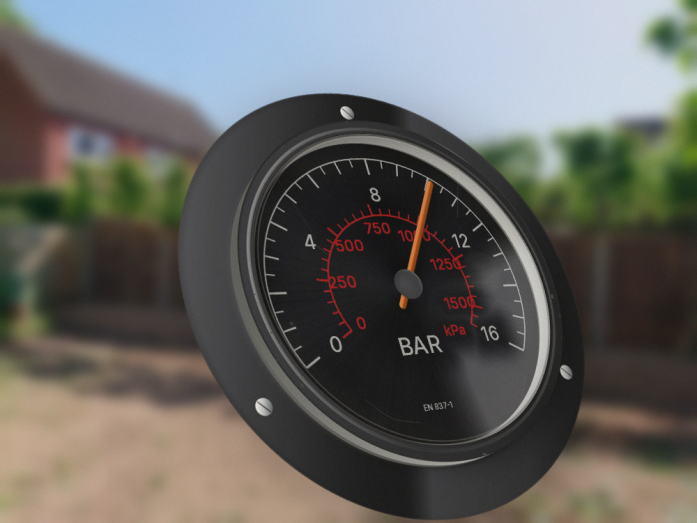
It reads 10
